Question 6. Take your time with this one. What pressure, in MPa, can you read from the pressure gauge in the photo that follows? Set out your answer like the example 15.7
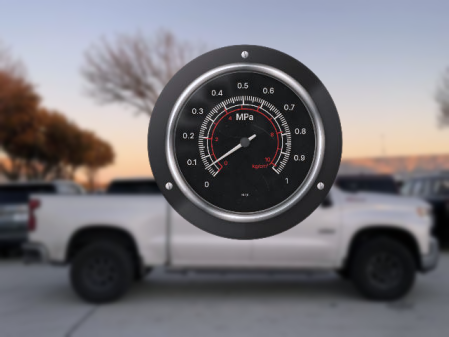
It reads 0.05
